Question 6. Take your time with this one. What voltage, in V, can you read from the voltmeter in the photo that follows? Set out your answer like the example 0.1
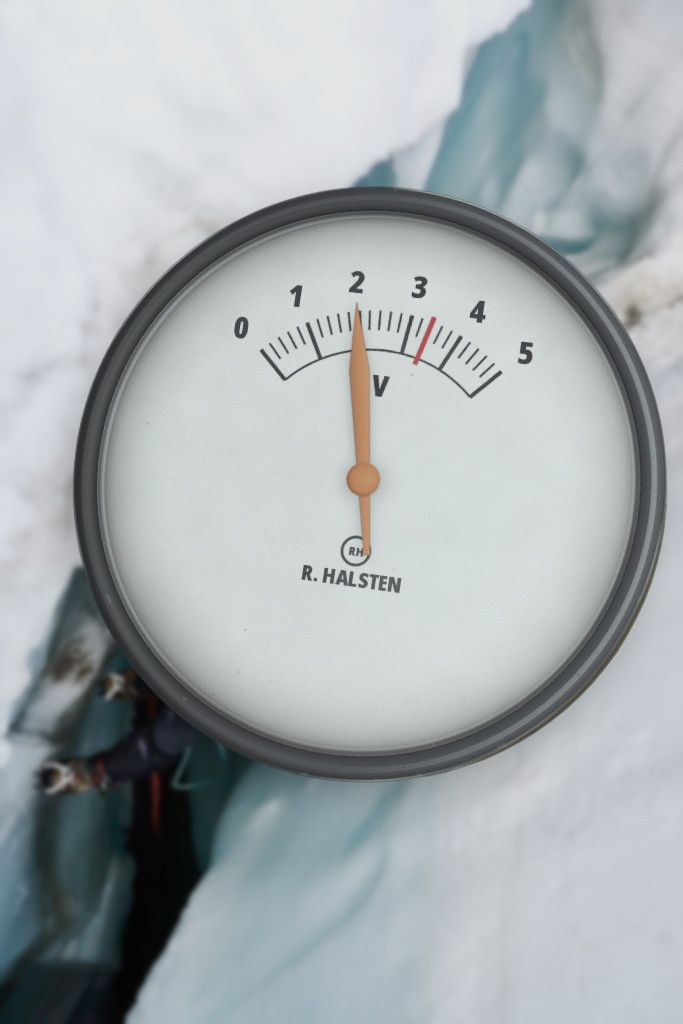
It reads 2
